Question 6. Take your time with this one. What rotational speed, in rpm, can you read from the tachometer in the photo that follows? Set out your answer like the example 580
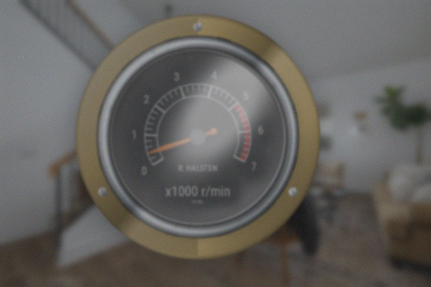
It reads 400
